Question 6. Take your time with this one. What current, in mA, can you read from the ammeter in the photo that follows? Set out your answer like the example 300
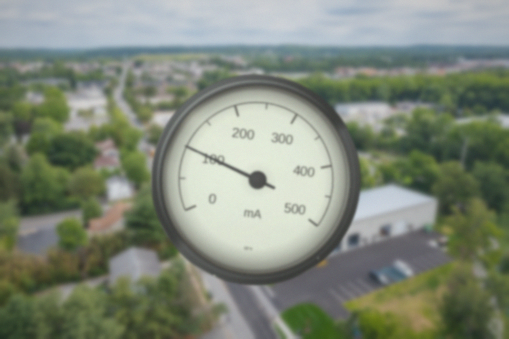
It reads 100
